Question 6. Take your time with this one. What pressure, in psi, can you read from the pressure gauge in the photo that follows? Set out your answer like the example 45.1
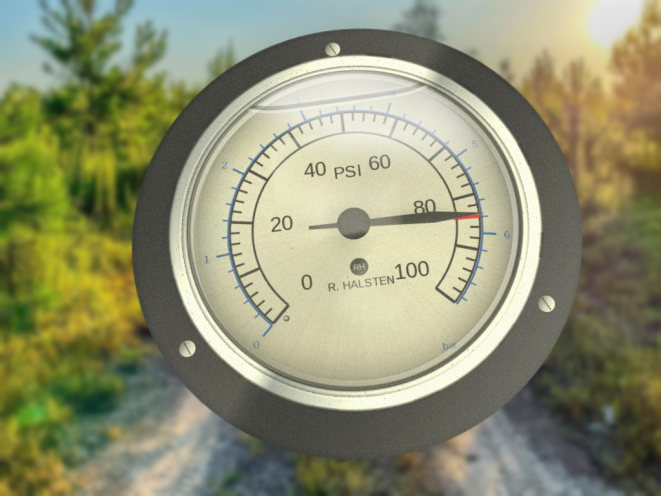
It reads 84
